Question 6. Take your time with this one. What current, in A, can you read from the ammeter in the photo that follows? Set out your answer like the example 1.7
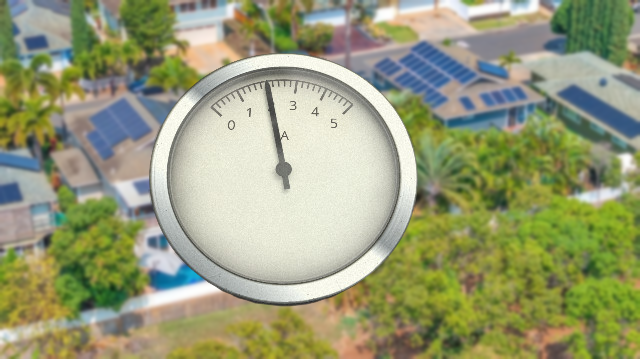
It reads 2
